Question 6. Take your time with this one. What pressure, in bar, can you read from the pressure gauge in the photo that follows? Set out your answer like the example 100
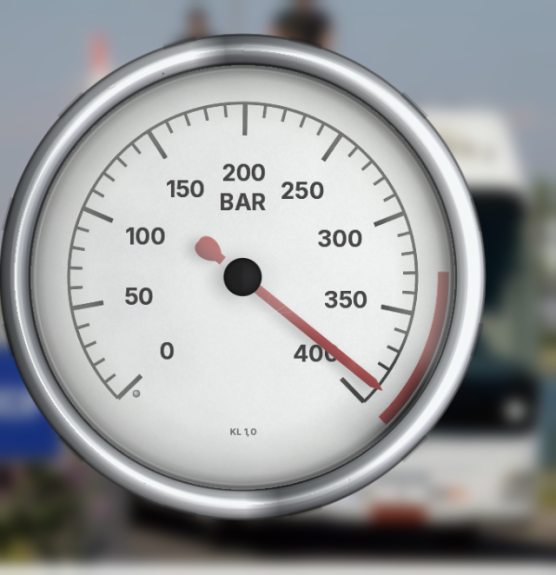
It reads 390
